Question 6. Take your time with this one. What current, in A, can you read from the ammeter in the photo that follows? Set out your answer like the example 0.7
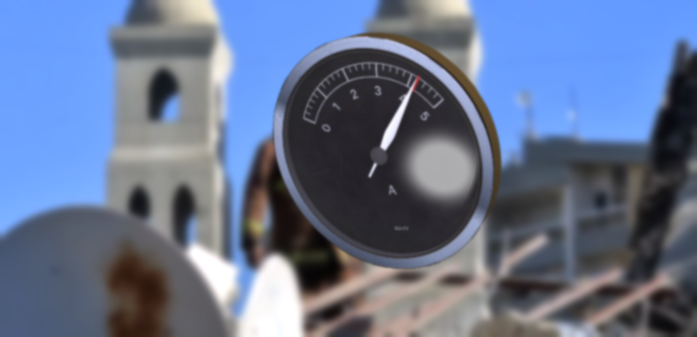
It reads 4.2
